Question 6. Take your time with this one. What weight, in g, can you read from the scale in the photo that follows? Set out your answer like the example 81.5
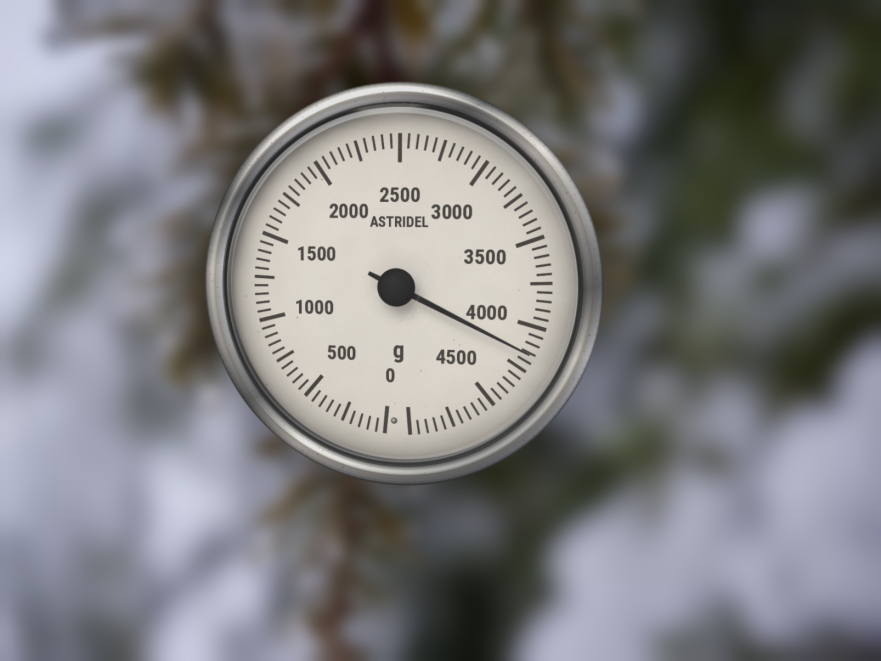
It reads 4150
